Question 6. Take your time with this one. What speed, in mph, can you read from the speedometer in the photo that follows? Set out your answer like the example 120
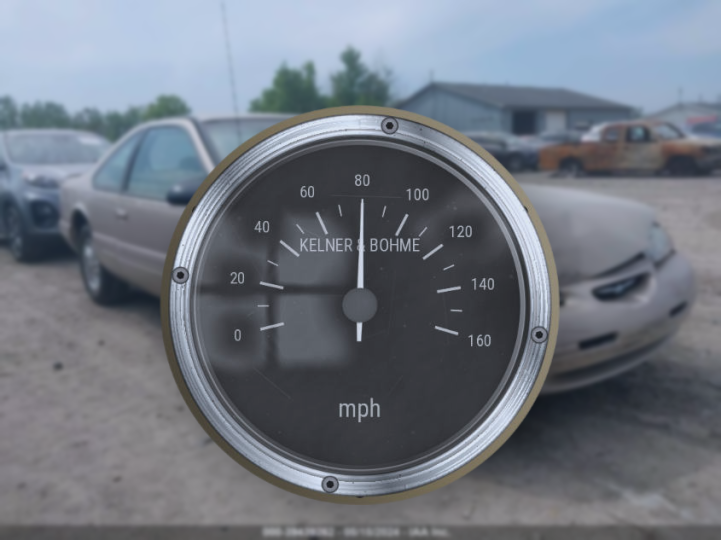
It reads 80
